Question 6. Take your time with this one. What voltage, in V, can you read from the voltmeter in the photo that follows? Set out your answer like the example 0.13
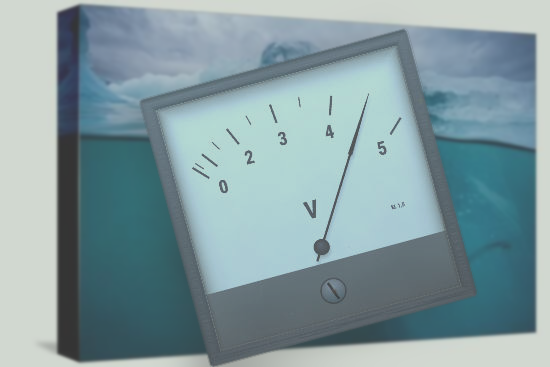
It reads 4.5
